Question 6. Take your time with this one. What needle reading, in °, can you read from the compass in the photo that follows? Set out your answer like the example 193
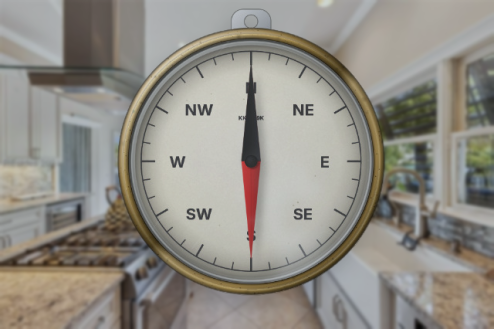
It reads 180
